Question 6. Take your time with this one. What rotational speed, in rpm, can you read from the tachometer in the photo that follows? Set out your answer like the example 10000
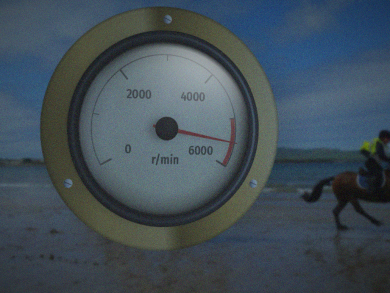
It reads 5500
